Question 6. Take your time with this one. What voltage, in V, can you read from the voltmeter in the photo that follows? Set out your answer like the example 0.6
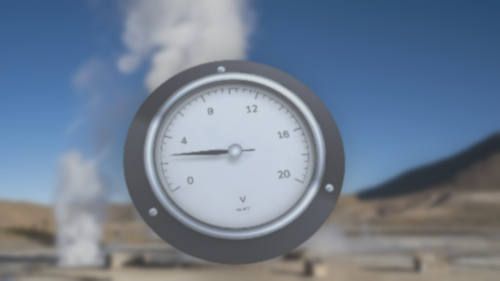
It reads 2.5
